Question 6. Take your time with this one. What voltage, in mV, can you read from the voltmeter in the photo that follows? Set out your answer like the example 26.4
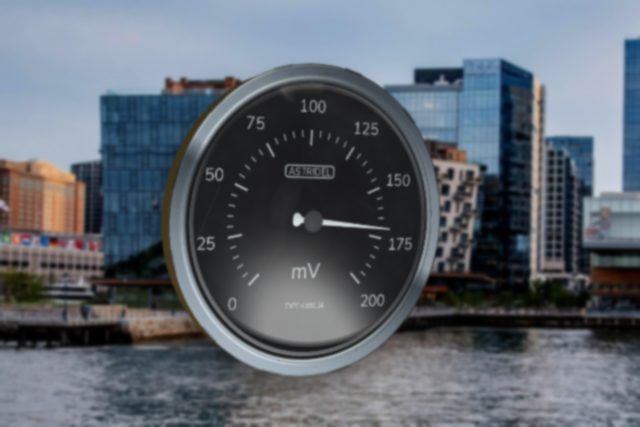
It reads 170
